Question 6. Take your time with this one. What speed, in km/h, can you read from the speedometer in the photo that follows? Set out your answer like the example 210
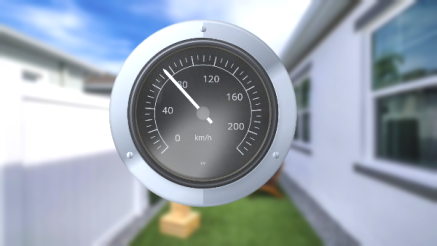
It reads 75
